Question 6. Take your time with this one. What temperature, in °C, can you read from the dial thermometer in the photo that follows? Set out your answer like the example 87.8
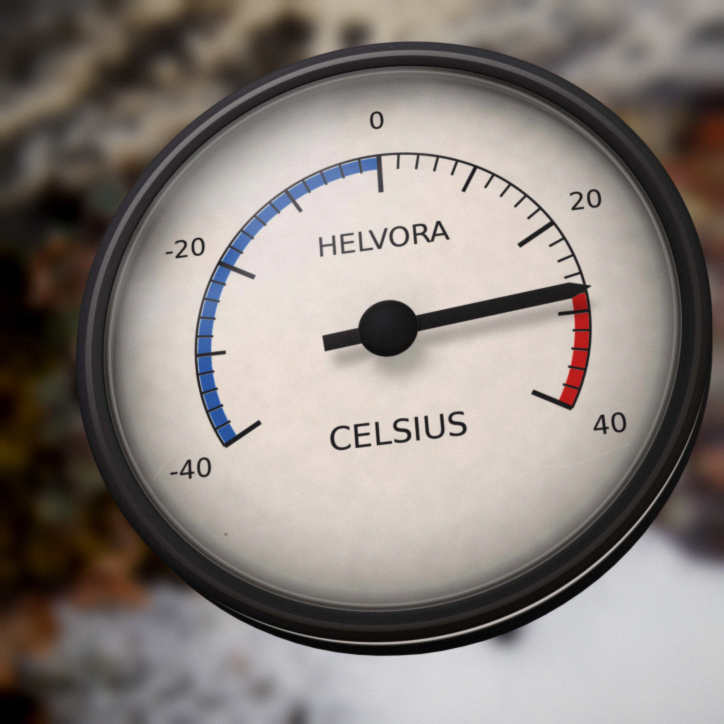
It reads 28
